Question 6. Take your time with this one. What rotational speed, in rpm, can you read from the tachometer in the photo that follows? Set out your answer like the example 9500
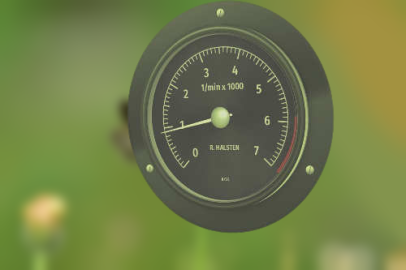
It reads 900
